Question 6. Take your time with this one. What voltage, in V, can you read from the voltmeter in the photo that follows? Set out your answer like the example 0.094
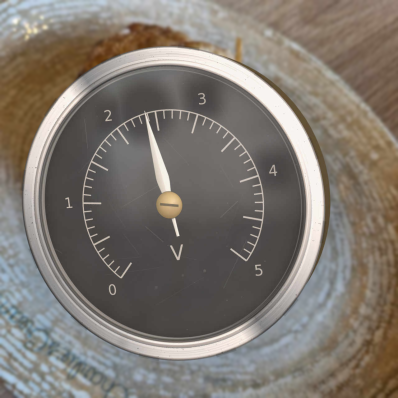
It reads 2.4
